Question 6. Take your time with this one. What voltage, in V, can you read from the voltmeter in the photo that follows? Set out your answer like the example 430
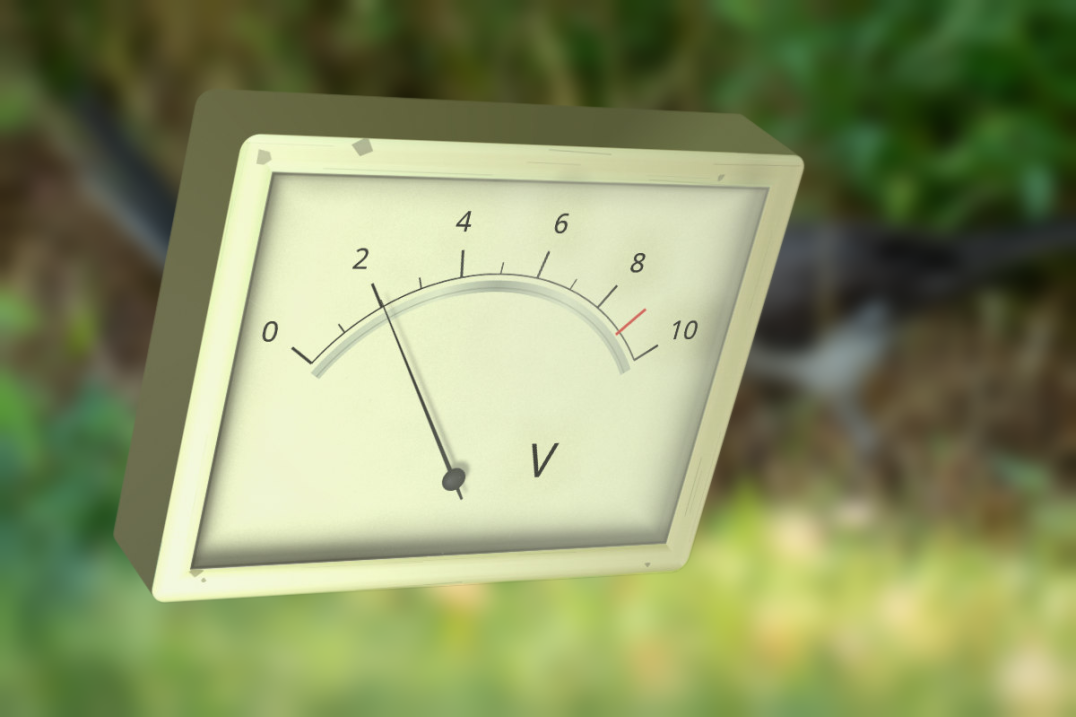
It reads 2
